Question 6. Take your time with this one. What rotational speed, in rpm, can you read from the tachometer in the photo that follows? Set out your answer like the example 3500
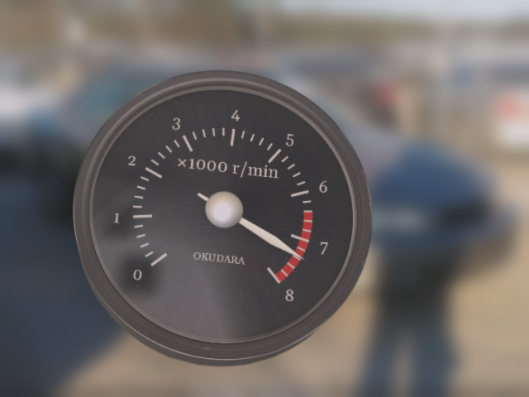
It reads 7400
